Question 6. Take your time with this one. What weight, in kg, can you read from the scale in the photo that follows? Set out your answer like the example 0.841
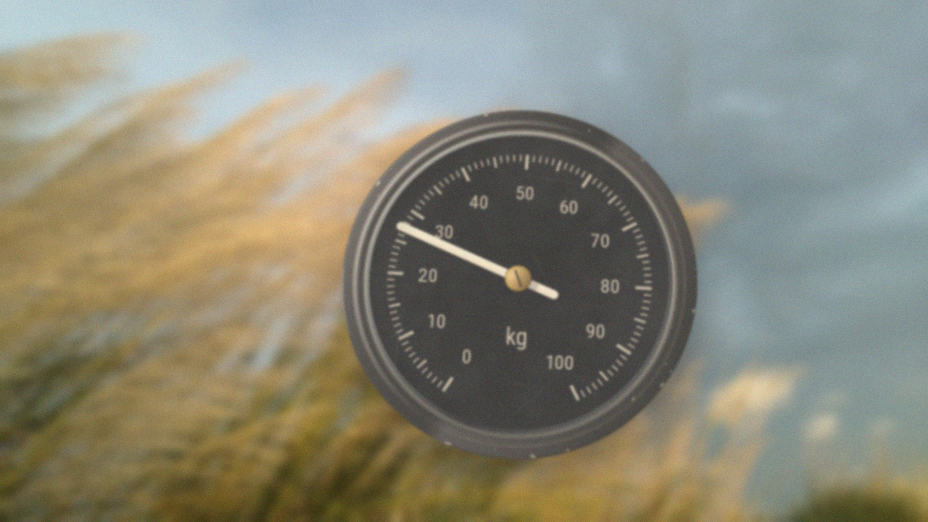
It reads 27
